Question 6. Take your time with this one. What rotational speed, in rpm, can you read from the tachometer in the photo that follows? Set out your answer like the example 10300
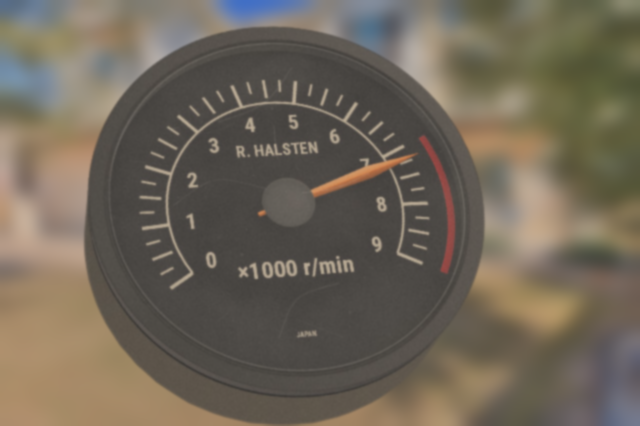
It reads 7250
